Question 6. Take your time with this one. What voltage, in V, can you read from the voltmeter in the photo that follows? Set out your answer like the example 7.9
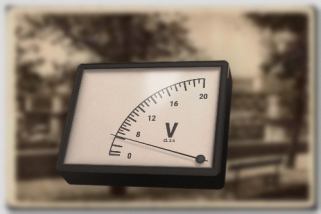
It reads 6
